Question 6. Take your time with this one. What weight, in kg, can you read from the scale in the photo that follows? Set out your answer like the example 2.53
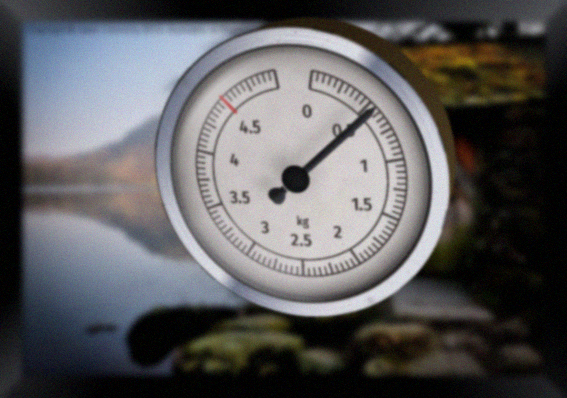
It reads 0.55
